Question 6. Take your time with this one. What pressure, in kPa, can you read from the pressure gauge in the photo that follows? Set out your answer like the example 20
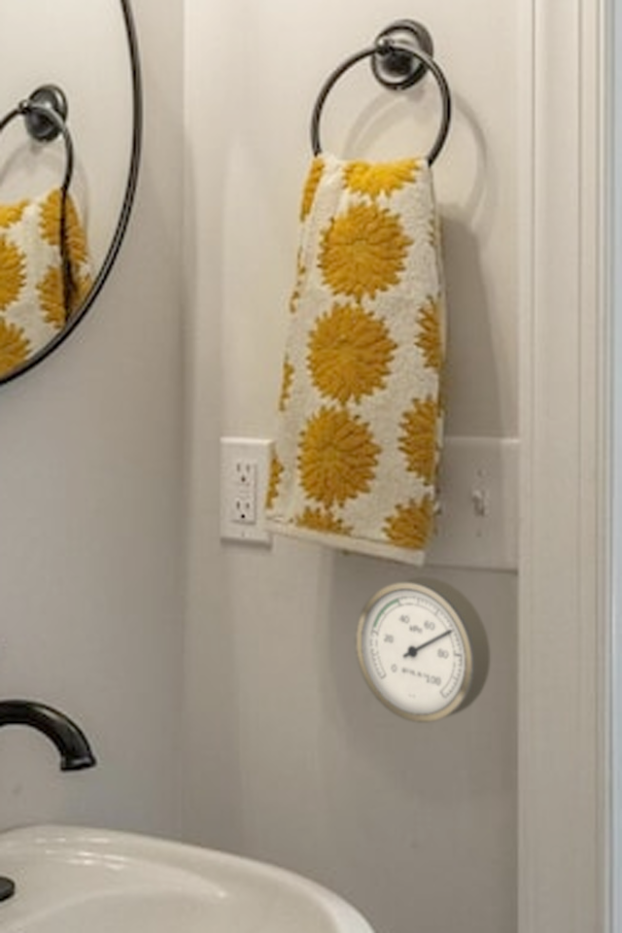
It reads 70
